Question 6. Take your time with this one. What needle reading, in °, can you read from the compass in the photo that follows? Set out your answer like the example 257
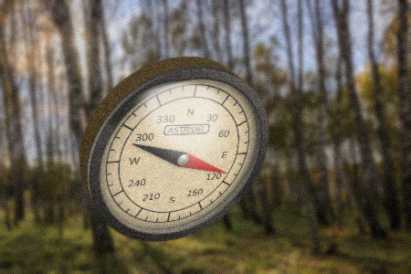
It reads 110
